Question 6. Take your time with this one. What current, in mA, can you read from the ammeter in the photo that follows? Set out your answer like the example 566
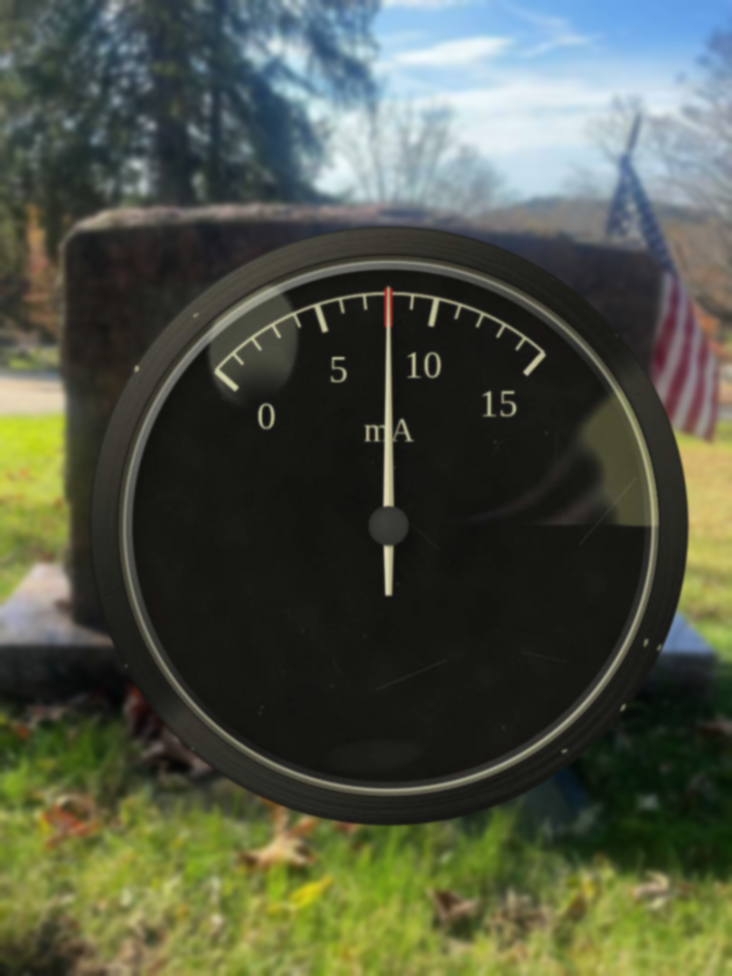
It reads 8
